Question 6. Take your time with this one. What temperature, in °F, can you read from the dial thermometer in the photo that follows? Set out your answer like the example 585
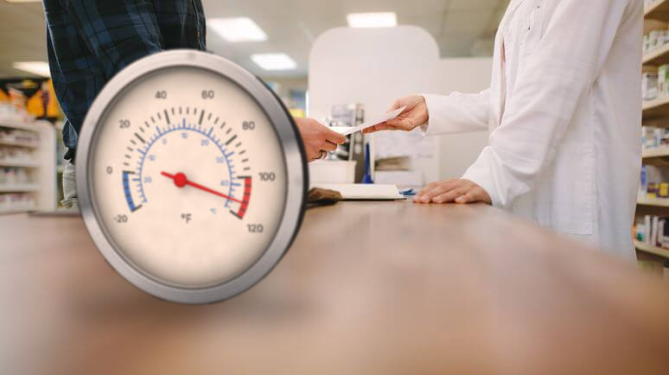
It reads 112
